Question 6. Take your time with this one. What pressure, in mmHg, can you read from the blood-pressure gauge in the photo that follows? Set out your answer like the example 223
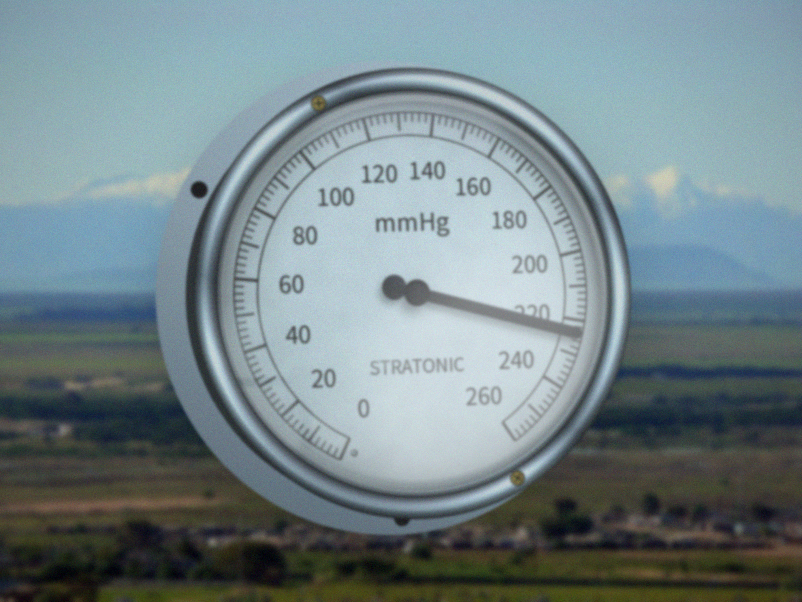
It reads 224
